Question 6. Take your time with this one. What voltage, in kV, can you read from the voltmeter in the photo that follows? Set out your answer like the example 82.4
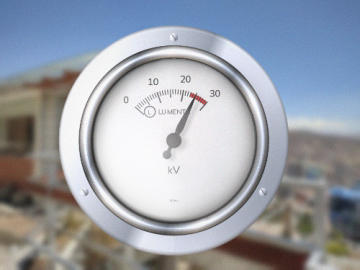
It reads 25
